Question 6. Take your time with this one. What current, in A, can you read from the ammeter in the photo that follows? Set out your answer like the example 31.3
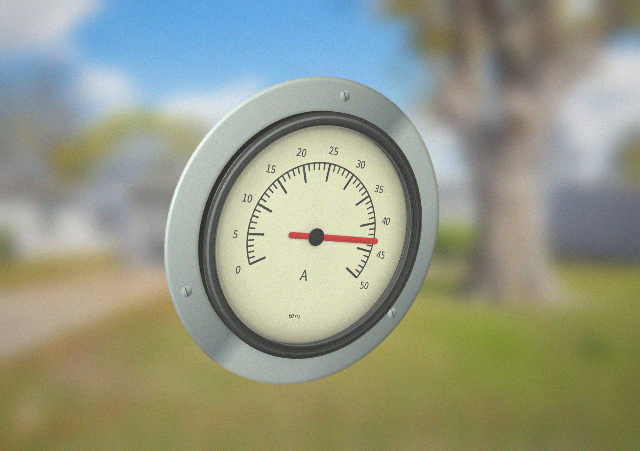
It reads 43
